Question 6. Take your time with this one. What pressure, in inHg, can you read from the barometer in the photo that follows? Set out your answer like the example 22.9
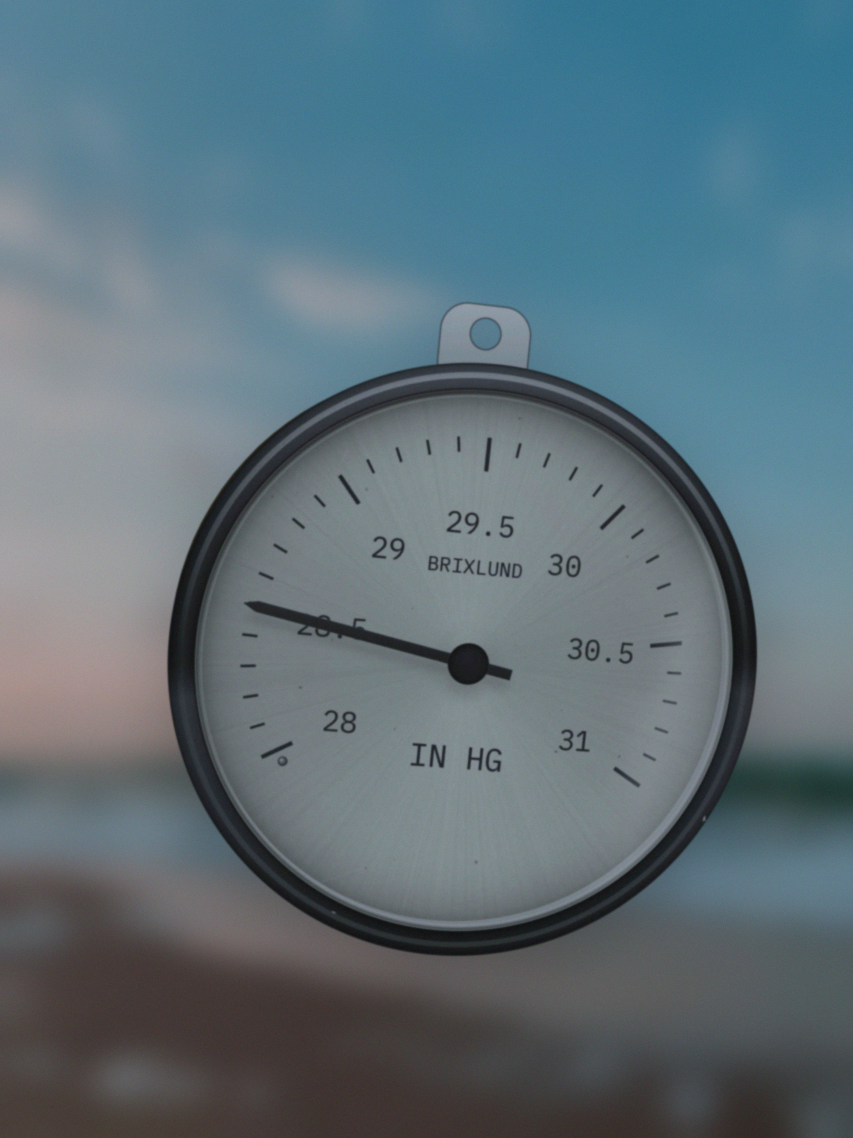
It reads 28.5
